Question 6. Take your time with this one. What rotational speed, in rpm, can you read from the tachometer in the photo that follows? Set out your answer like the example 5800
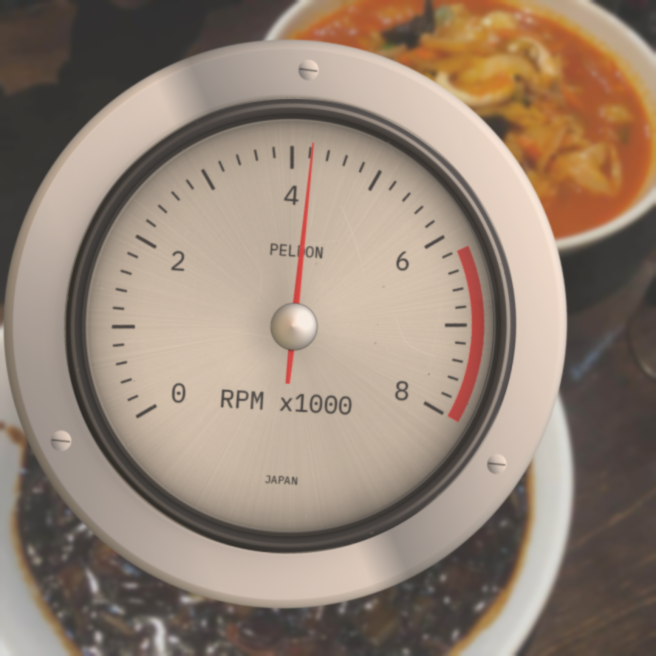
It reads 4200
